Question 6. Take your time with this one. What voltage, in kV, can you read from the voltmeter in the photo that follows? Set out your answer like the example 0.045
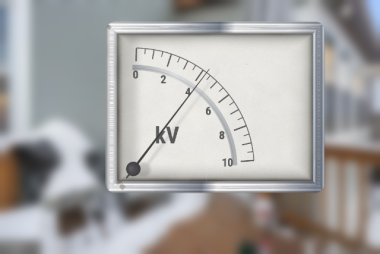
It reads 4.25
